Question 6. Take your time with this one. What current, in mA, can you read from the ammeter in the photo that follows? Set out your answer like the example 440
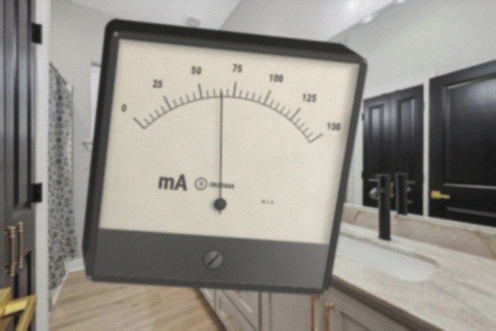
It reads 65
